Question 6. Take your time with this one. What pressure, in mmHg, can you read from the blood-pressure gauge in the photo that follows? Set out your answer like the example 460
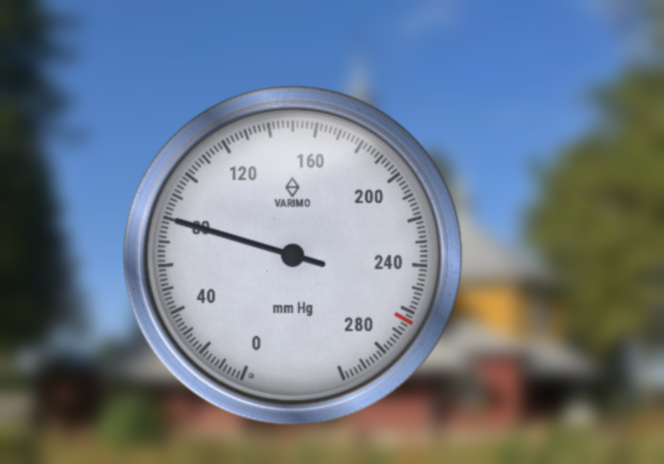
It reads 80
